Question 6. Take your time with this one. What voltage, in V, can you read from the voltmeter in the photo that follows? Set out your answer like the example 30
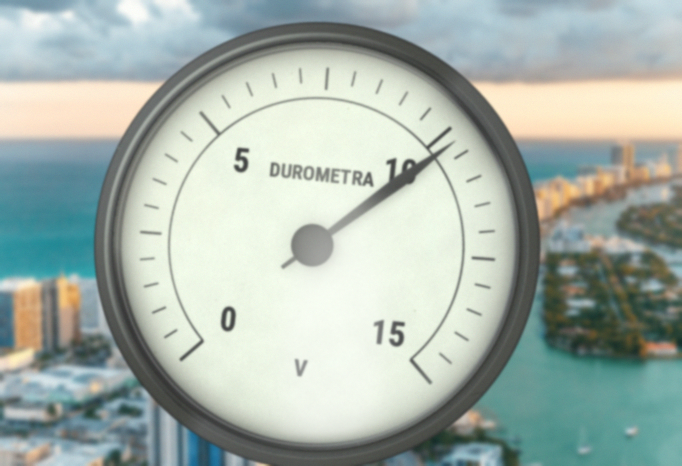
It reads 10.25
